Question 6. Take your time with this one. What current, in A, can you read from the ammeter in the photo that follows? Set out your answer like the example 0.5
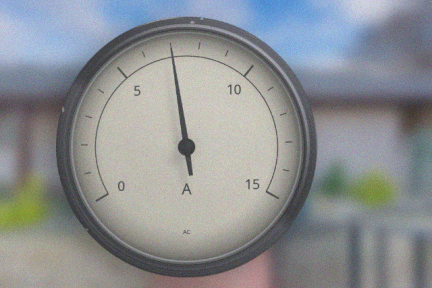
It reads 7
